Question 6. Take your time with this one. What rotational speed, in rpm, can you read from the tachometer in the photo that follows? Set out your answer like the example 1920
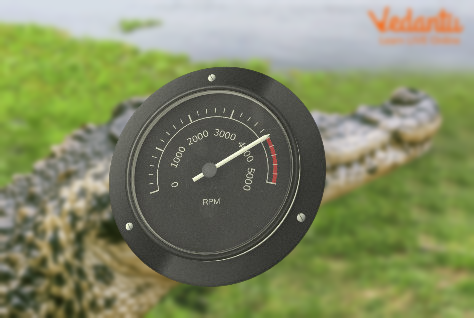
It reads 4000
